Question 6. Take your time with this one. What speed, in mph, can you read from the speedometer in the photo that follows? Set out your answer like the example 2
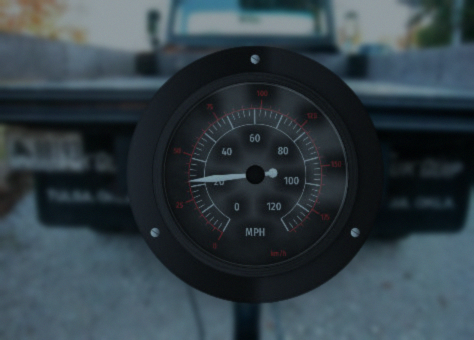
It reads 22
